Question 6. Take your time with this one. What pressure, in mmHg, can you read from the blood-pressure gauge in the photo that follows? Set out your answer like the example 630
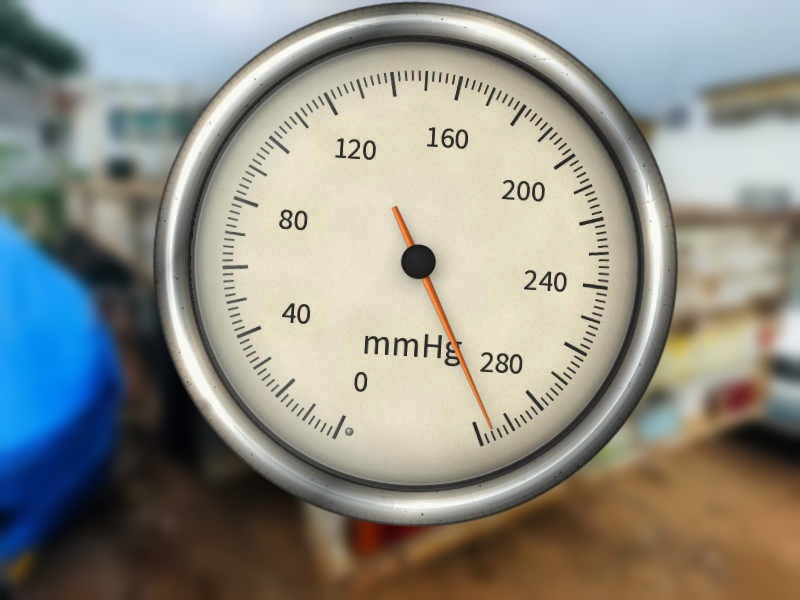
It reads 296
